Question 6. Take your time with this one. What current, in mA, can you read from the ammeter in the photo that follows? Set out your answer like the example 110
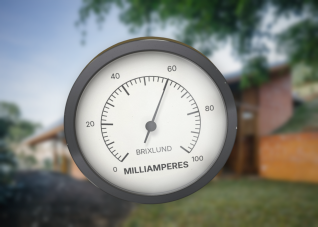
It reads 60
